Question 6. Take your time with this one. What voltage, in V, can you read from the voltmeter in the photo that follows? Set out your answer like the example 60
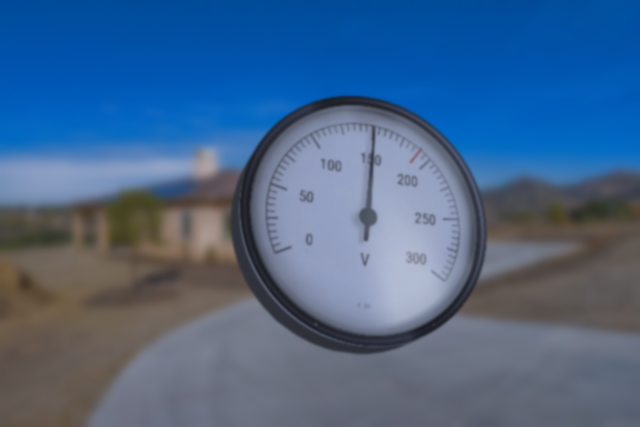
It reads 150
